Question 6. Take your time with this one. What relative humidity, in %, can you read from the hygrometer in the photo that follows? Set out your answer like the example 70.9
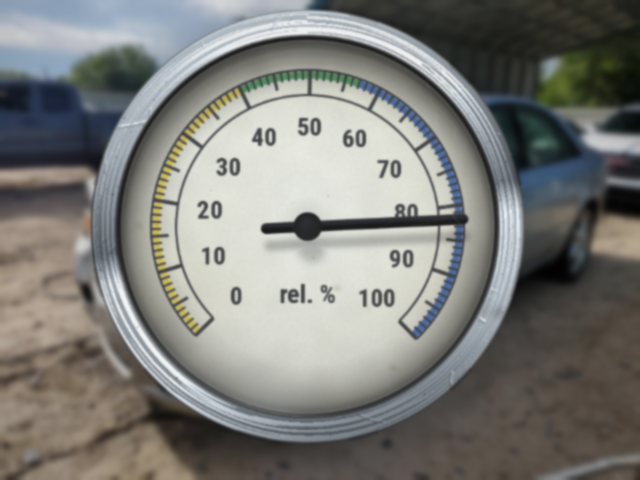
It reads 82
